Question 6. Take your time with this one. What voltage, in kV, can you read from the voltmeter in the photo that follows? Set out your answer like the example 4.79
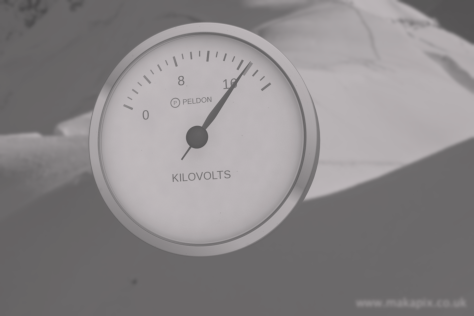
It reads 17
